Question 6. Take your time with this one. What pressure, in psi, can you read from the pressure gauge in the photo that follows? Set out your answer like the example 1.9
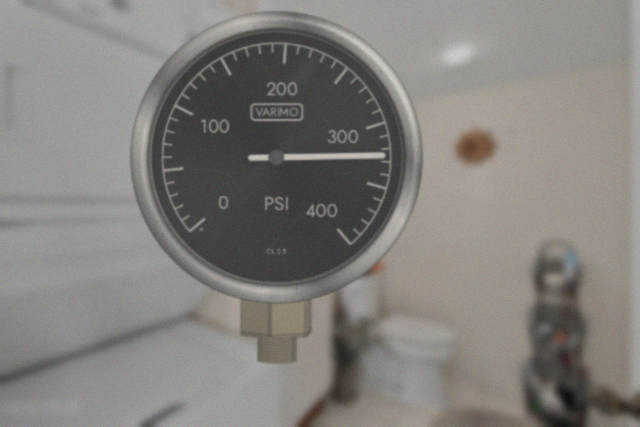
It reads 325
